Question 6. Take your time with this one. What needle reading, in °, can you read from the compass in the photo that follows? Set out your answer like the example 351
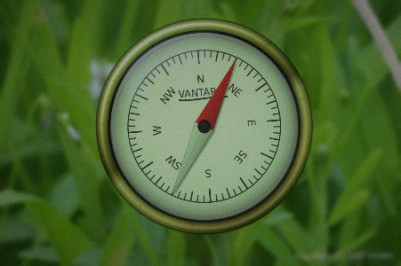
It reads 30
